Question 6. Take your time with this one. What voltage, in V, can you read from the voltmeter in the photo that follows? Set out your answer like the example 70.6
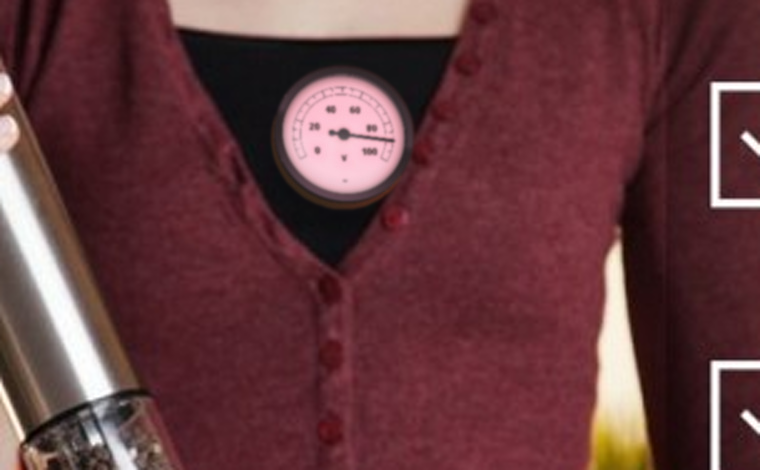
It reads 90
